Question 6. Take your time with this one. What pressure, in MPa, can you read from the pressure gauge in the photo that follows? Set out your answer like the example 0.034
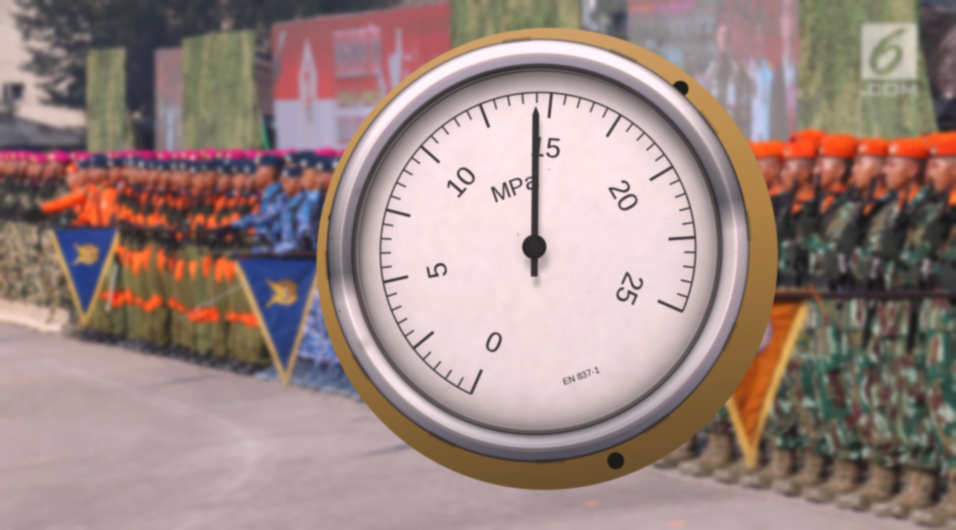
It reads 14.5
